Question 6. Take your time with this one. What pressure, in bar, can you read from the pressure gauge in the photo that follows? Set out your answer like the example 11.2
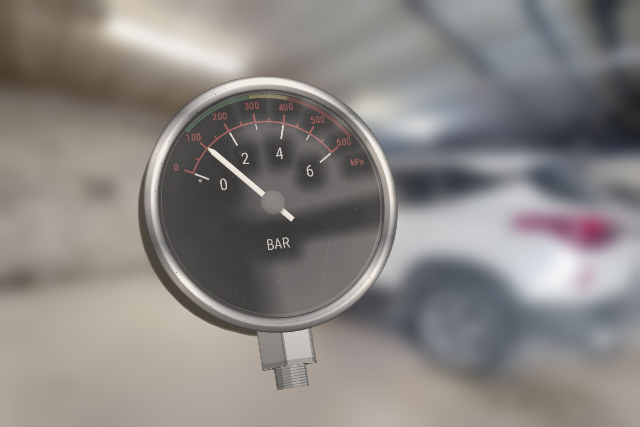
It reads 1
